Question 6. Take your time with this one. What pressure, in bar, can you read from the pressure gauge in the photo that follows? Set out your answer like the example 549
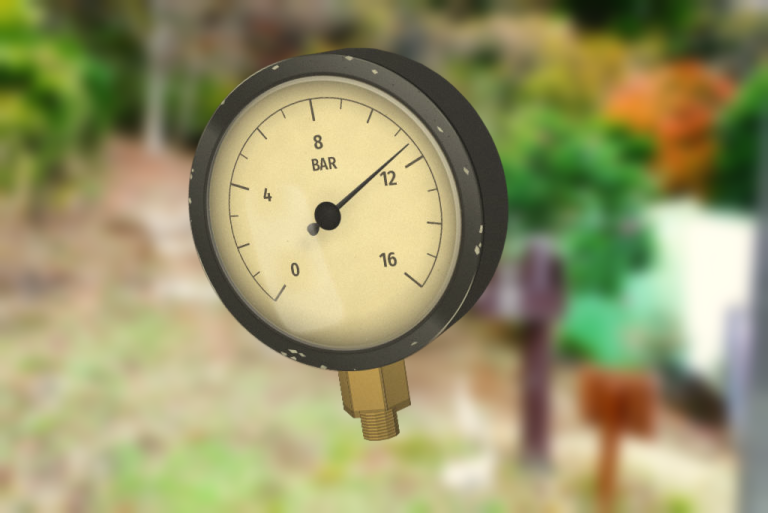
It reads 11.5
